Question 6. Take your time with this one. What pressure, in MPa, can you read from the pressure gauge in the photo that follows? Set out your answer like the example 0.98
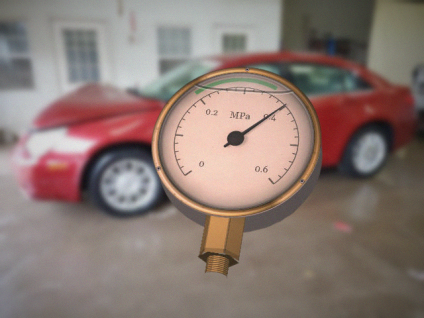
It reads 0.4
